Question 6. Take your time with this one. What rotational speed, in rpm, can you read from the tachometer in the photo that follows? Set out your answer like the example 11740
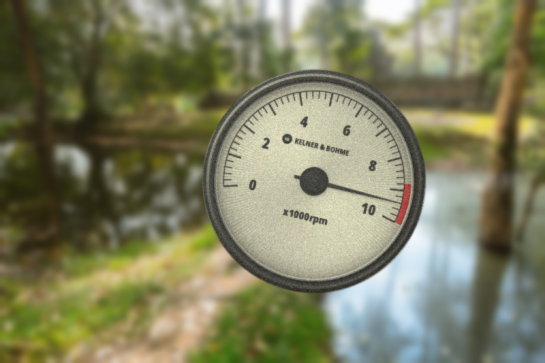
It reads 9400
